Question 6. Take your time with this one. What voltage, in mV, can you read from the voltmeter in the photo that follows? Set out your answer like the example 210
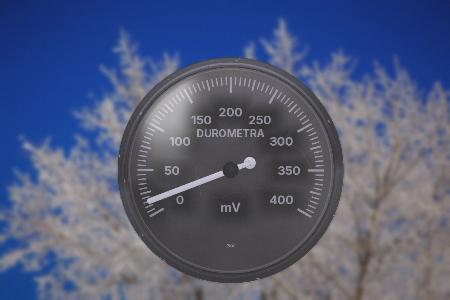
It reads 15
